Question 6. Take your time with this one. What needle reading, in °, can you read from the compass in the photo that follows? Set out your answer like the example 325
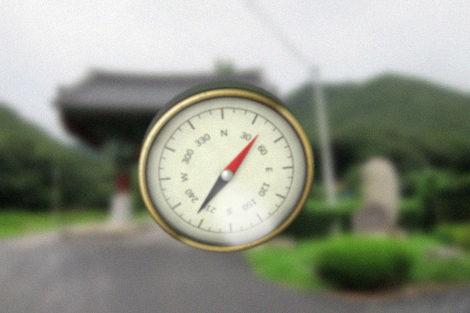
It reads 40
